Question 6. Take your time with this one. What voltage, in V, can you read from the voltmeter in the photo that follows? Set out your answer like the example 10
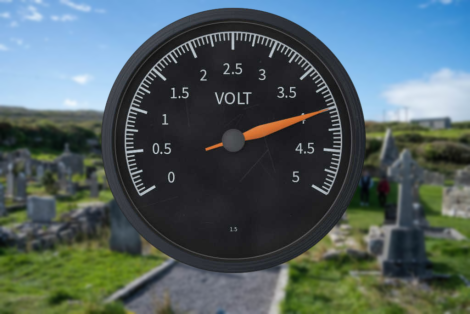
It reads 4
